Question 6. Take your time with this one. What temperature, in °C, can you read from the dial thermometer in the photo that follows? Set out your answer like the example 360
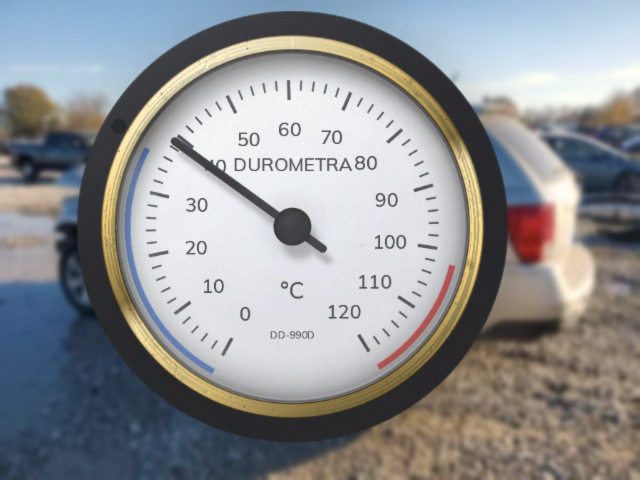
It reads 39
